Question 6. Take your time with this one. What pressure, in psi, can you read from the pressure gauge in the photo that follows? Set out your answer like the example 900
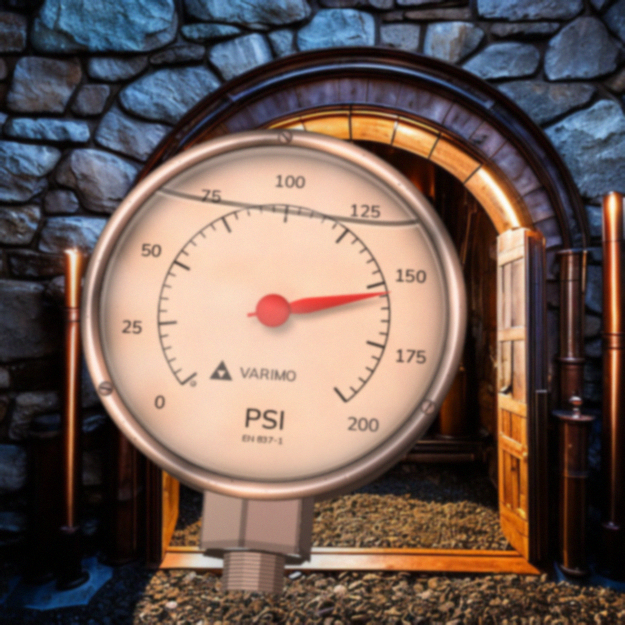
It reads 155
